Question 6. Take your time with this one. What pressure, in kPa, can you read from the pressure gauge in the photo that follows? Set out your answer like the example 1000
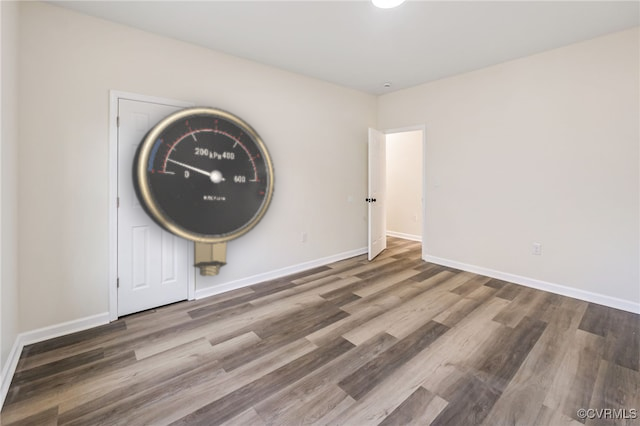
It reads 50
